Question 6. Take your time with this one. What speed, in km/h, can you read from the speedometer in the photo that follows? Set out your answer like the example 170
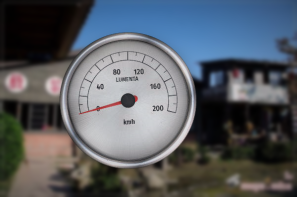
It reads 0
